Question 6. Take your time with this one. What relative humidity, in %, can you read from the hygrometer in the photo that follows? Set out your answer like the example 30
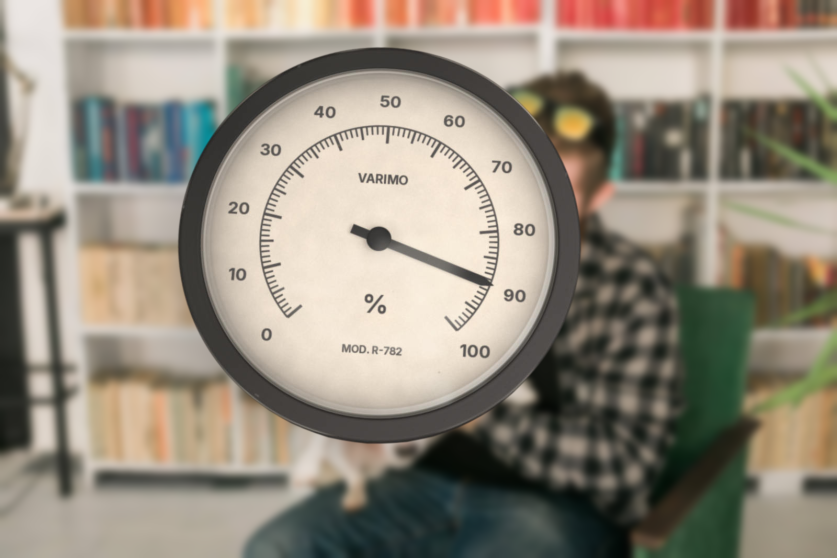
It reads 90
